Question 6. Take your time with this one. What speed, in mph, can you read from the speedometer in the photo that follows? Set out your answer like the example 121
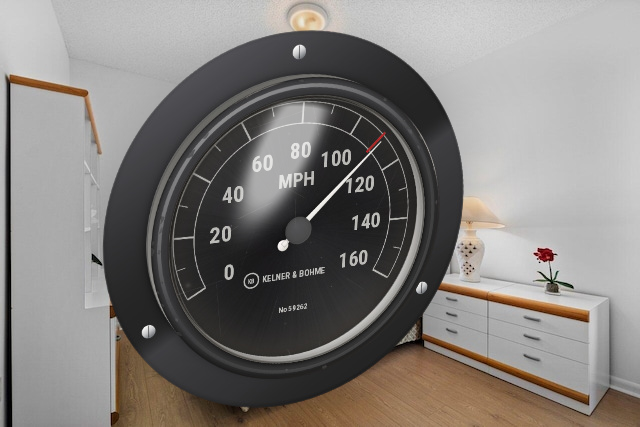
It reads 110
